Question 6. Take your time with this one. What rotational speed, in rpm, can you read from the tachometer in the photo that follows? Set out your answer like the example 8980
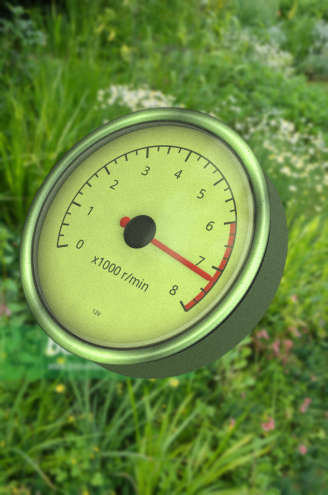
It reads 7250
